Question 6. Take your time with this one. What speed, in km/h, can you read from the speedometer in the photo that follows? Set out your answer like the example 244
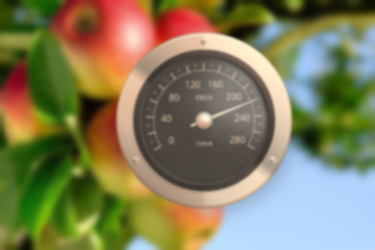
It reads 220
